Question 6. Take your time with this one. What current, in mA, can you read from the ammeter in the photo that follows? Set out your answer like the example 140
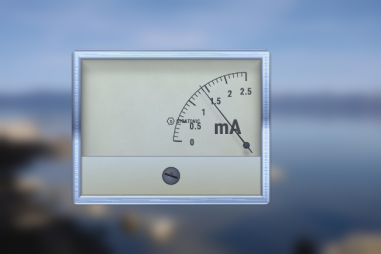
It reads 1.4
